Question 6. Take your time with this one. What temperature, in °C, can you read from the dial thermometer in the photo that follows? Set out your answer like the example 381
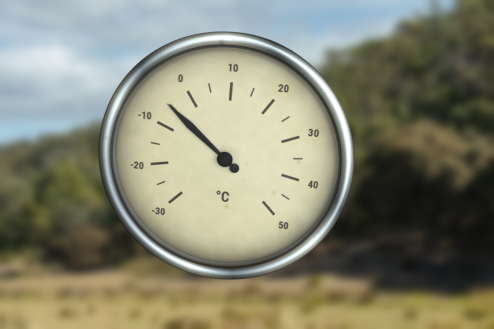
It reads -5
